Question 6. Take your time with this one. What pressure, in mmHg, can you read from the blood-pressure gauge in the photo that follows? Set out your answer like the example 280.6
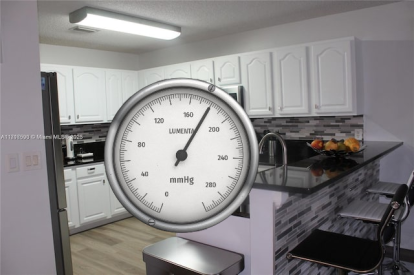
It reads 180
